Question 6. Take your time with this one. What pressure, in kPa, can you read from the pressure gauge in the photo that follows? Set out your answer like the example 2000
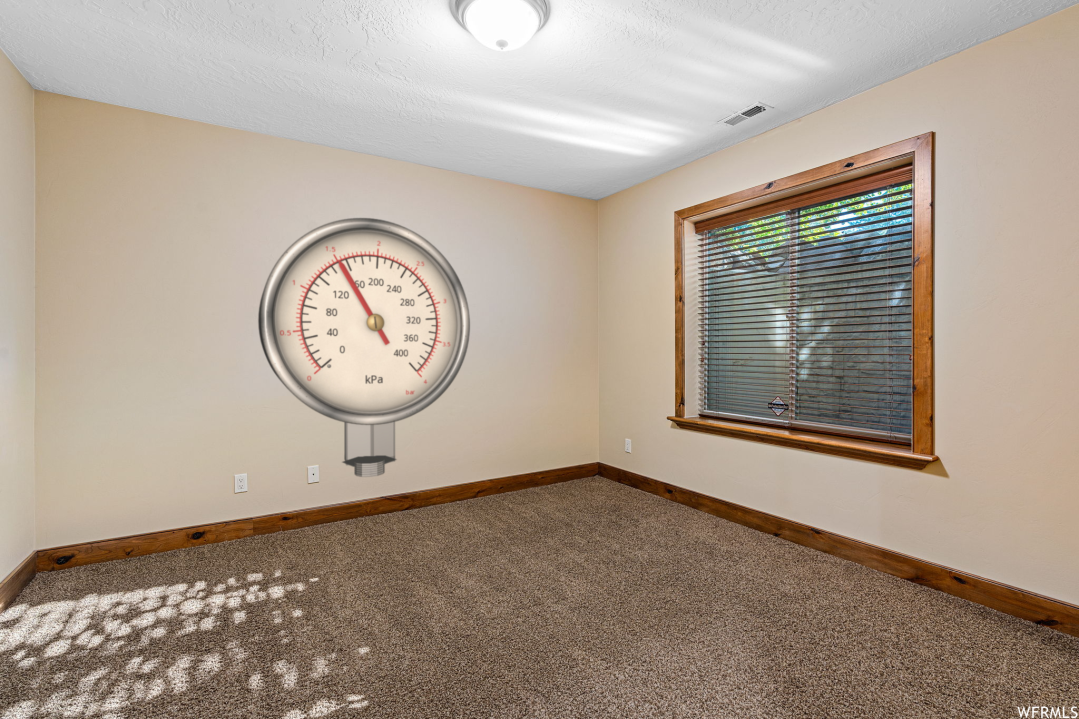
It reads 150
